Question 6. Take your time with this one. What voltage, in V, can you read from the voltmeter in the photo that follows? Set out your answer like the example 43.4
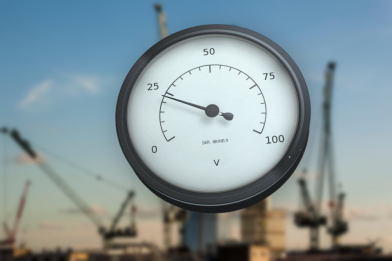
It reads 22.5
